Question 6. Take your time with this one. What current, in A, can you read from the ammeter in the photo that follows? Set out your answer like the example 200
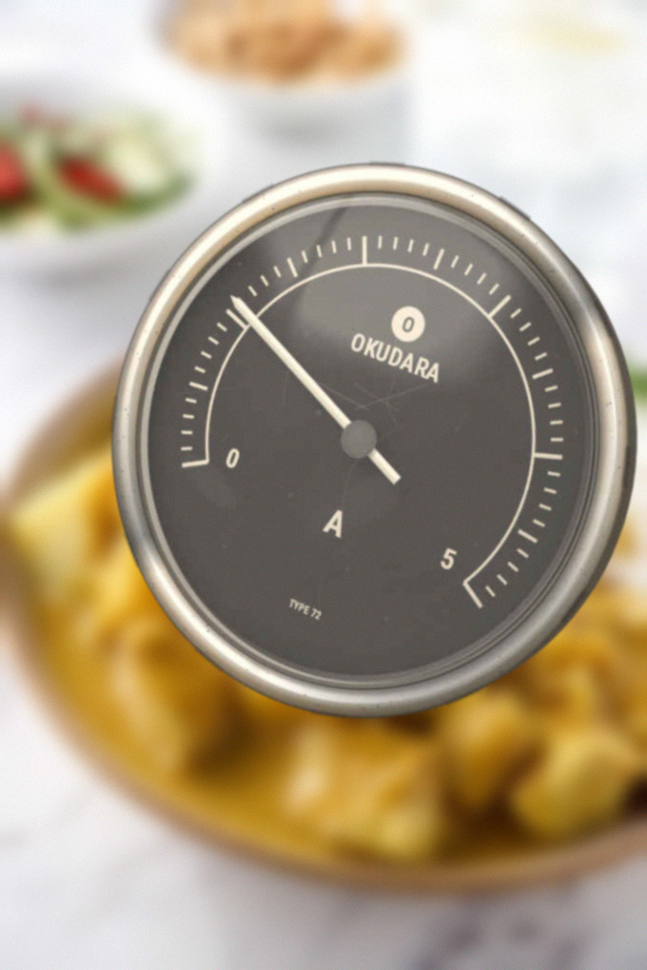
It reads 1.1
